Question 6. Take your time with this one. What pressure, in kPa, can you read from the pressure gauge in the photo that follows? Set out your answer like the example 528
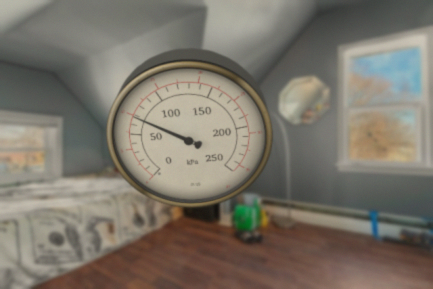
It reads 70
